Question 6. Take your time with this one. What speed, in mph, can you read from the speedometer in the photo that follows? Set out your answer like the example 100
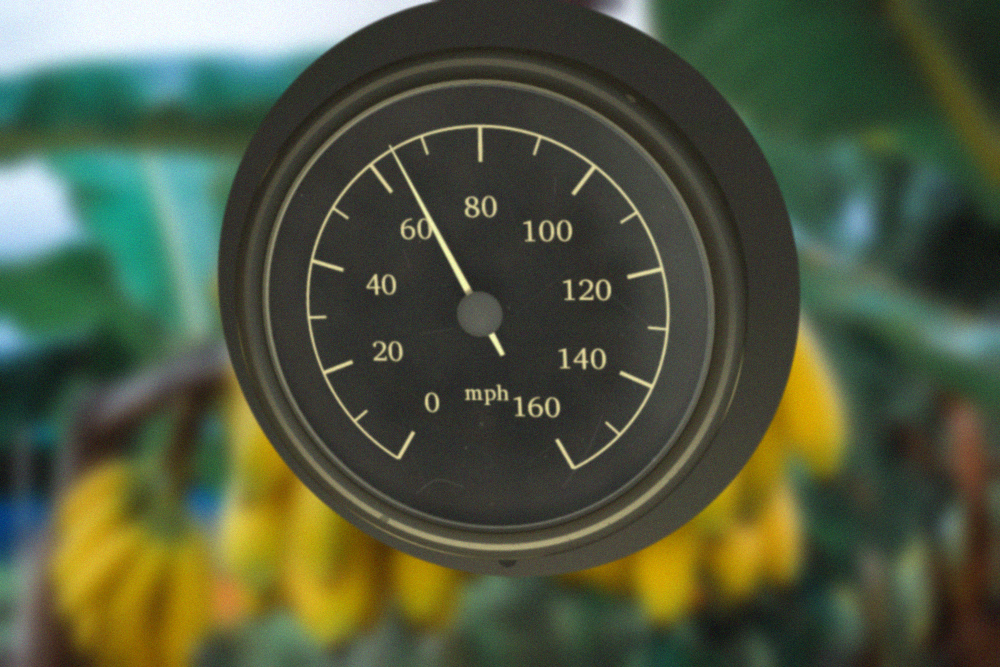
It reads 65
